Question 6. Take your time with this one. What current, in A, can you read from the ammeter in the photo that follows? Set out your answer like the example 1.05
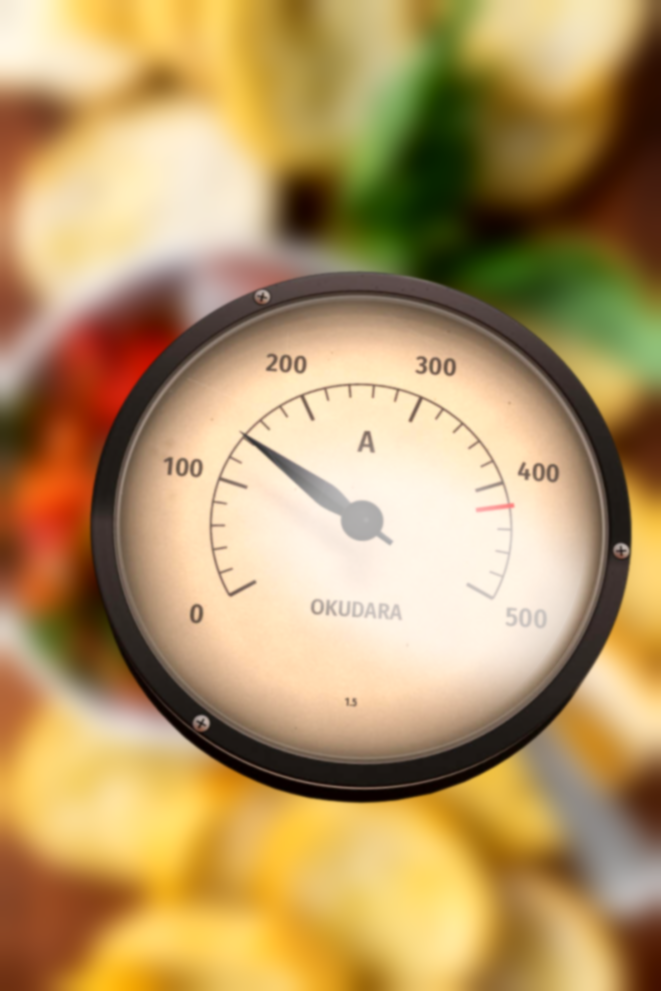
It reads 140
